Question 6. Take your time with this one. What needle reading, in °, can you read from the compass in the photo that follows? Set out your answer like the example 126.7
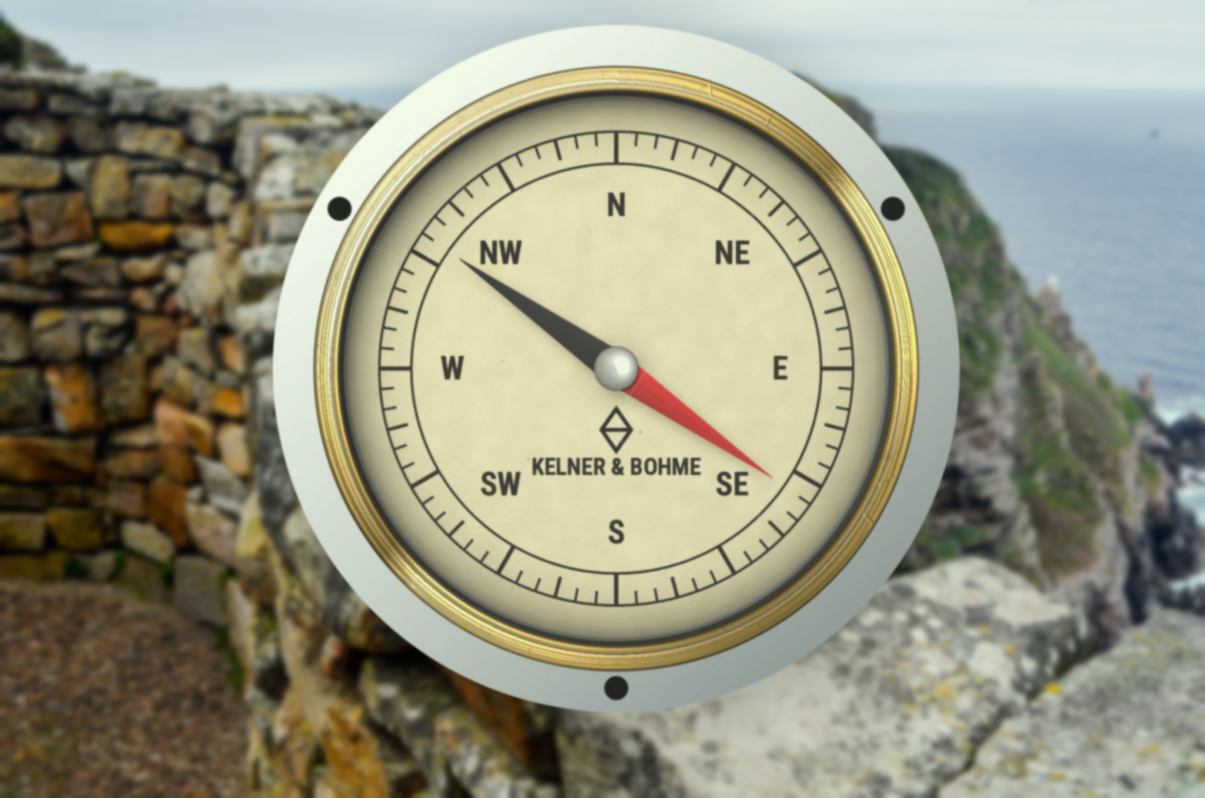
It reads 125
